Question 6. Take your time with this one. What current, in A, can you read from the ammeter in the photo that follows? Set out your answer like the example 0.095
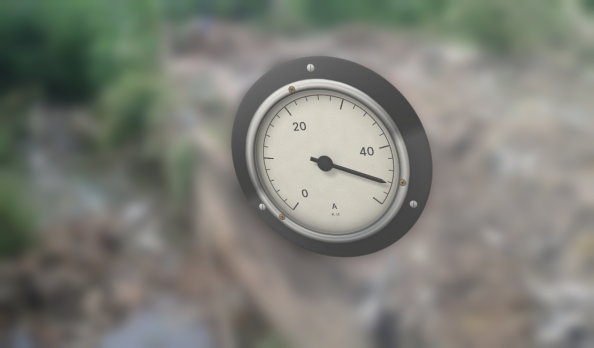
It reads 46
